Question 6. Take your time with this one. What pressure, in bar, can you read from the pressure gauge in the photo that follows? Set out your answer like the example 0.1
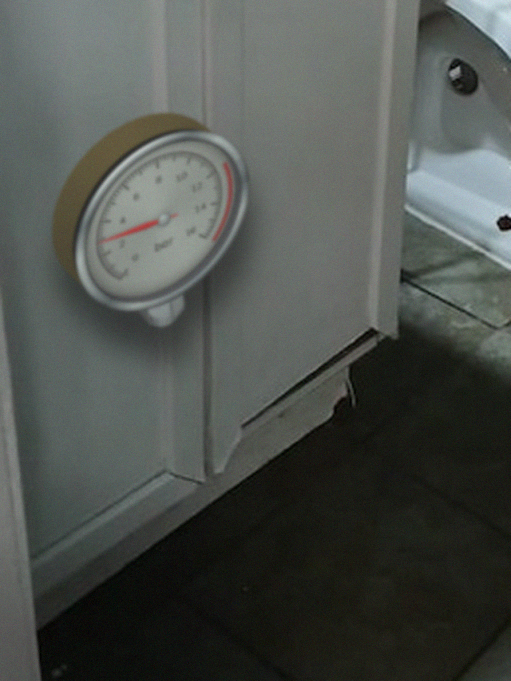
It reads 3
